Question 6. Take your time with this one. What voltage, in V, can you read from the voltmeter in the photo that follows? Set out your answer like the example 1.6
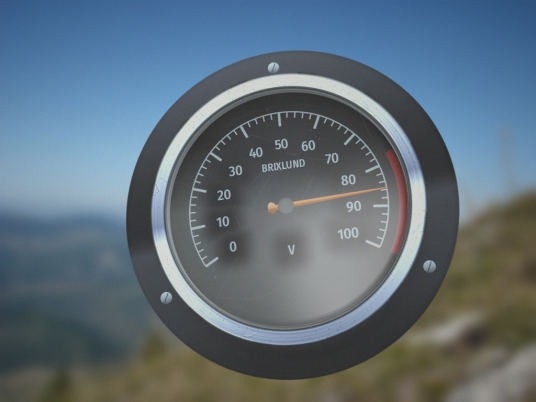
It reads 86
